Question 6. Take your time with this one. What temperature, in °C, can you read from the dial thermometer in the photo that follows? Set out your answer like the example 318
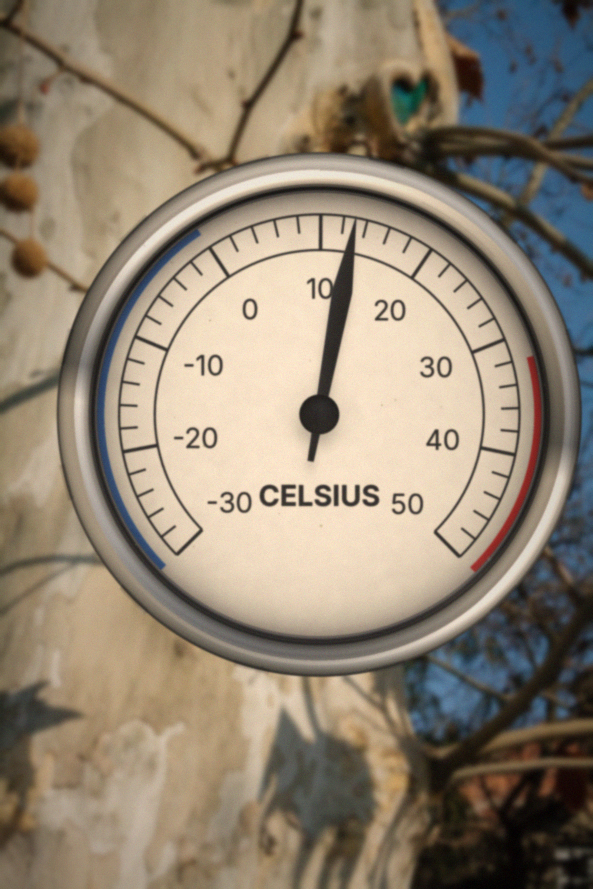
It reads 13
